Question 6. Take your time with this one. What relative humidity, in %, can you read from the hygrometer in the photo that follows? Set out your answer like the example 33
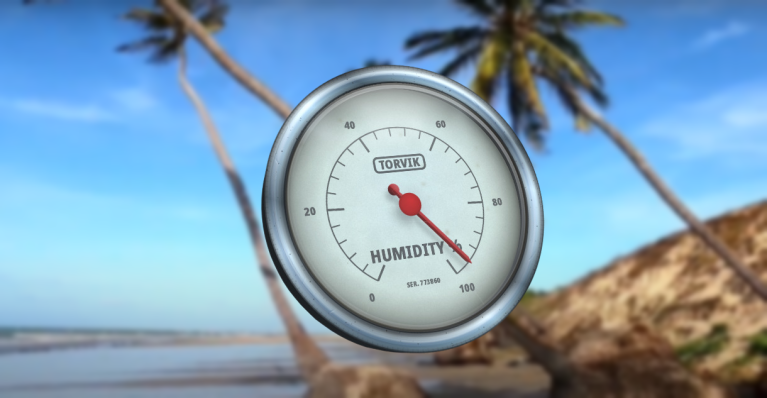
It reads 96
